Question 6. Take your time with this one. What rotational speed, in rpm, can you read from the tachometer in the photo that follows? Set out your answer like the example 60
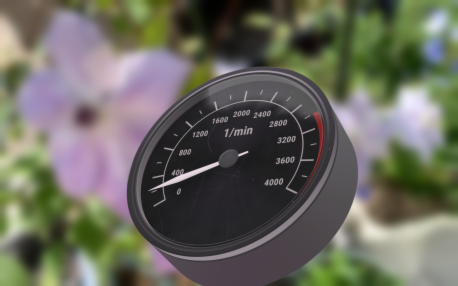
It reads 200
